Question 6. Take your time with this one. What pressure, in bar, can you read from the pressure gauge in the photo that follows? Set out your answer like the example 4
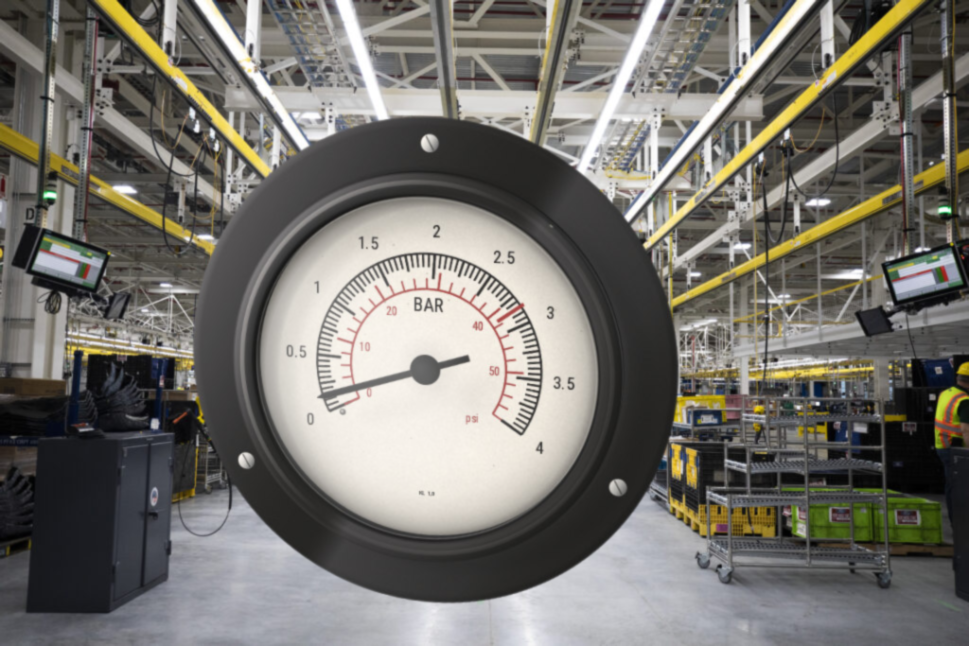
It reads 0.15
